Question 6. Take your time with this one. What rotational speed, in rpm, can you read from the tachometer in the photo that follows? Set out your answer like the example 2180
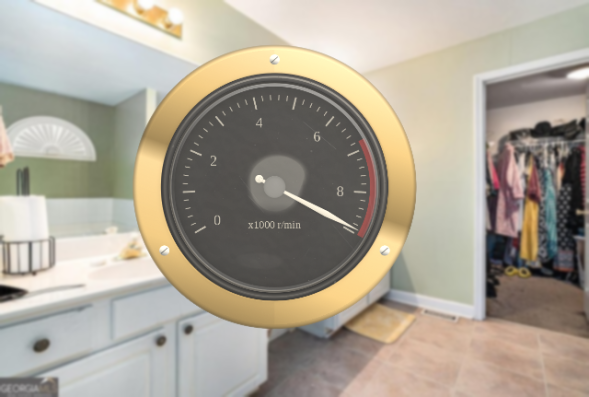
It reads 8900
